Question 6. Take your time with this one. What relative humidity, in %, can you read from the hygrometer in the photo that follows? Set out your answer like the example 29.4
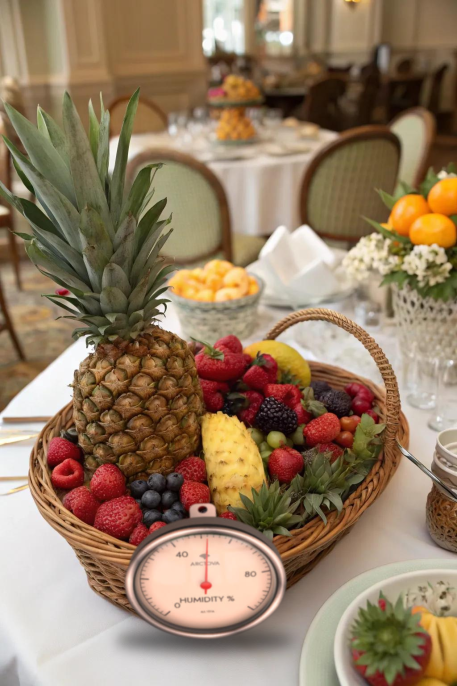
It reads 52
